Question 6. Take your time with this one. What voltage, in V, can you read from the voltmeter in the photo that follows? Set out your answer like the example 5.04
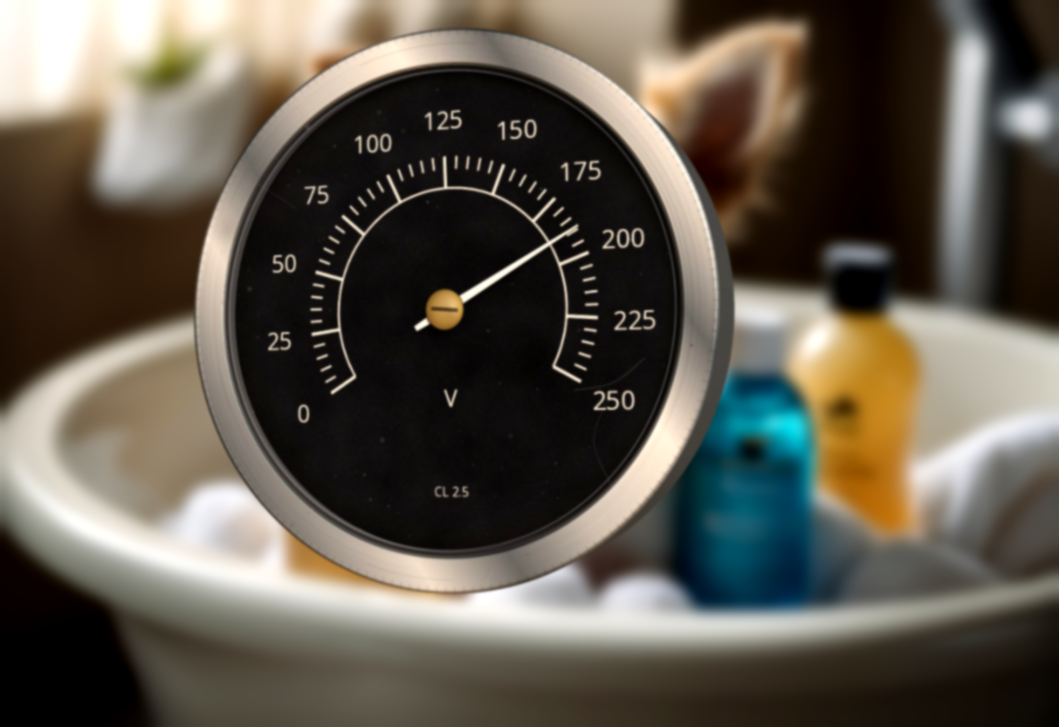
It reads 190
